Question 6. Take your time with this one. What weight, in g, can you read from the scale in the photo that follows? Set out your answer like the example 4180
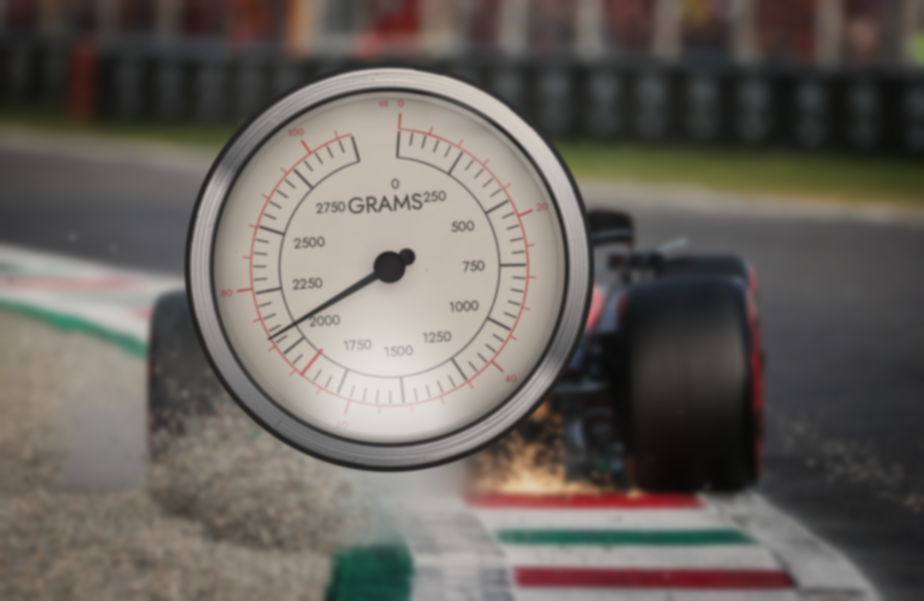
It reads 2075
